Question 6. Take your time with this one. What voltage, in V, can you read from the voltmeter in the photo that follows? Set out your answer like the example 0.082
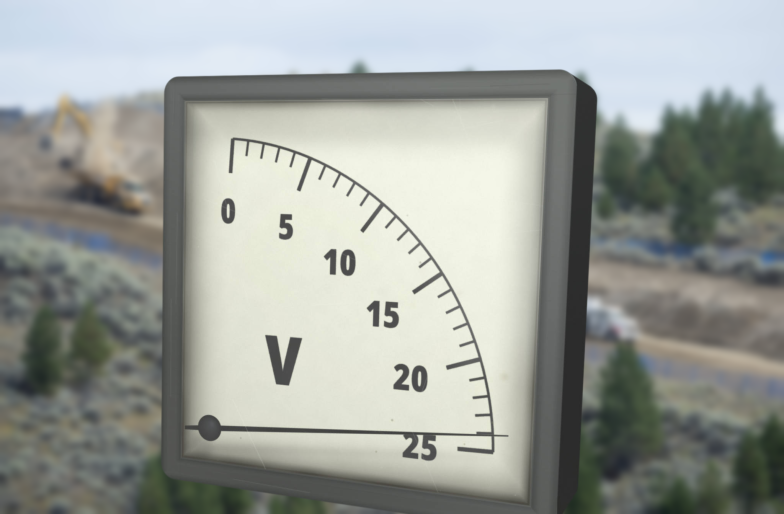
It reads 24
